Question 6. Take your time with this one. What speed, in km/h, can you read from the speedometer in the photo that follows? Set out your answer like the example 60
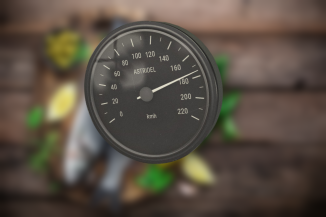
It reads 175
